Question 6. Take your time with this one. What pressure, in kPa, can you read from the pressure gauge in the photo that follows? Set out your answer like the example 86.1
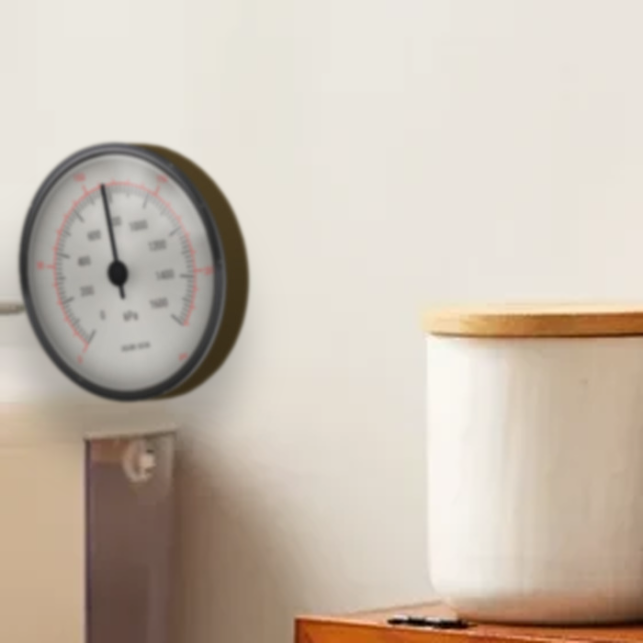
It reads 800
